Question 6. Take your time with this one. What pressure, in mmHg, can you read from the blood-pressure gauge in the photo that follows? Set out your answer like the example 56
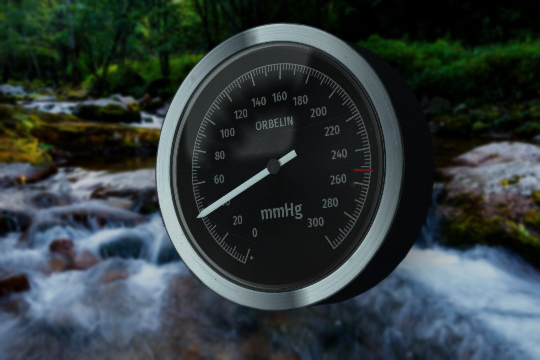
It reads 40
